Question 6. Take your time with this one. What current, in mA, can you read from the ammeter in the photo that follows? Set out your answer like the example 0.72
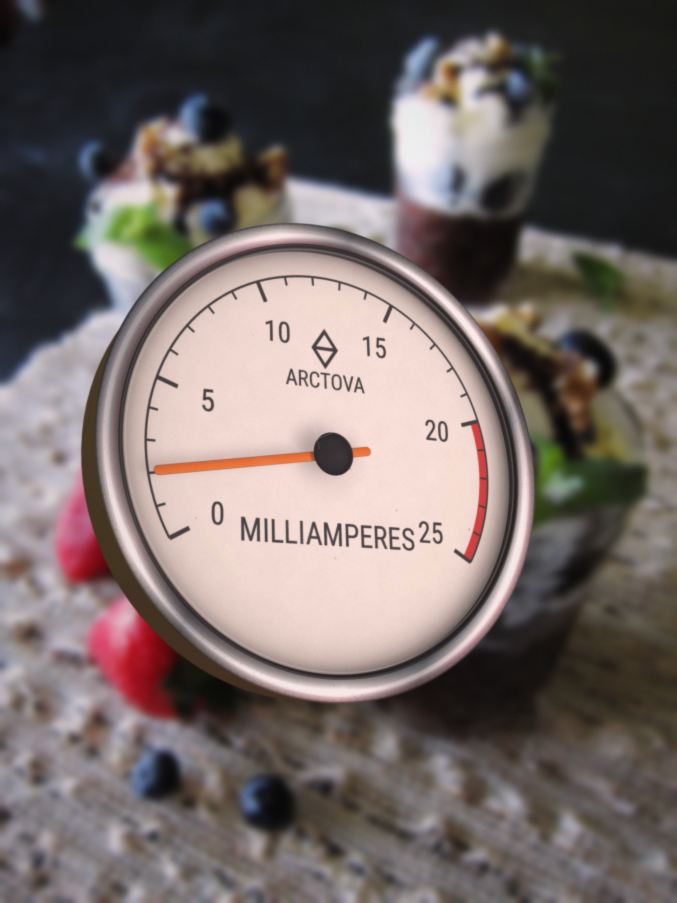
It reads 2
